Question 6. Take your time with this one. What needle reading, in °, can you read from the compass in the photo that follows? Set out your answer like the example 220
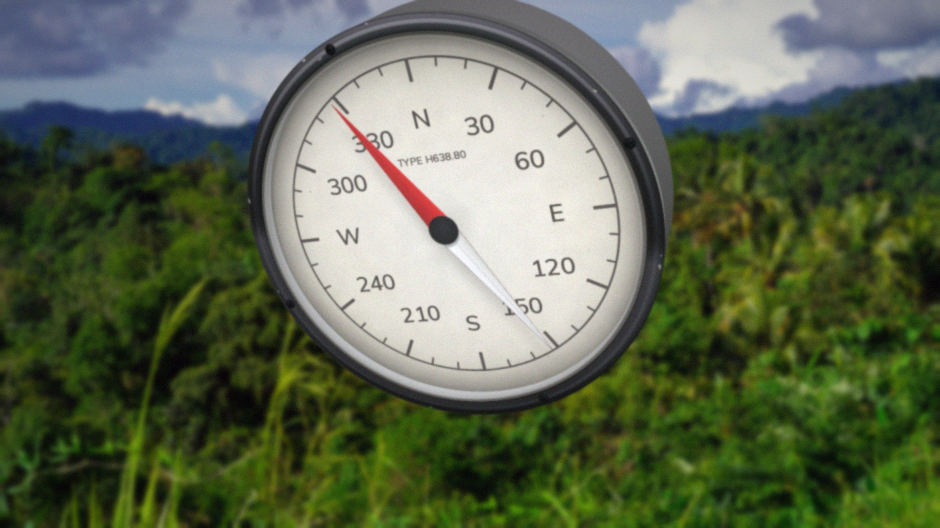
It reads 330
